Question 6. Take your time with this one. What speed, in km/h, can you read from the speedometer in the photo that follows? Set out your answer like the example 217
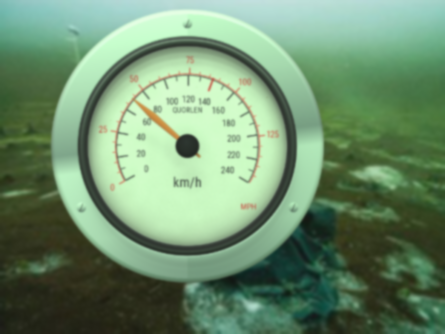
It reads 70
